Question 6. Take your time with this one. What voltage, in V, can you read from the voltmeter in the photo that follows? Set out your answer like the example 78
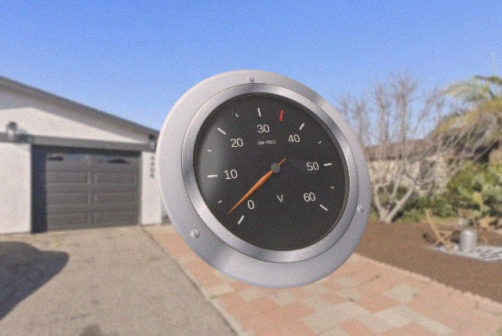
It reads 2.5
